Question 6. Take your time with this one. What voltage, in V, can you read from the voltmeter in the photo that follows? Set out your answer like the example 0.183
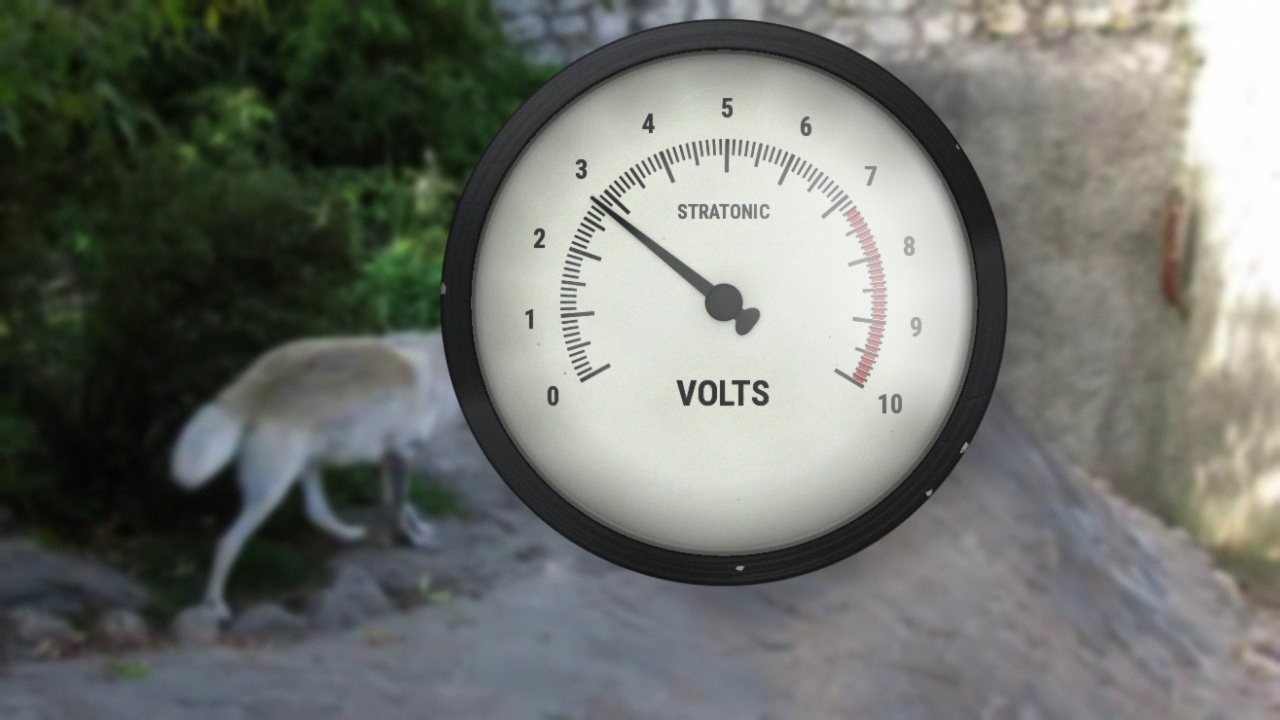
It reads 2.8
